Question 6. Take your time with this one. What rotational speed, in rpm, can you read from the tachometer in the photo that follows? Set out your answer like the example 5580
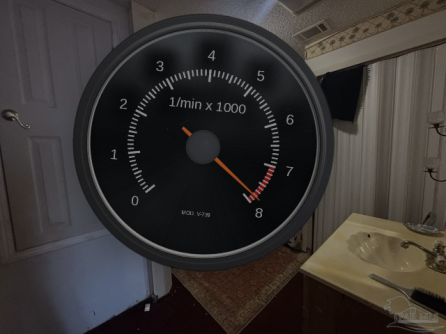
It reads 7800
